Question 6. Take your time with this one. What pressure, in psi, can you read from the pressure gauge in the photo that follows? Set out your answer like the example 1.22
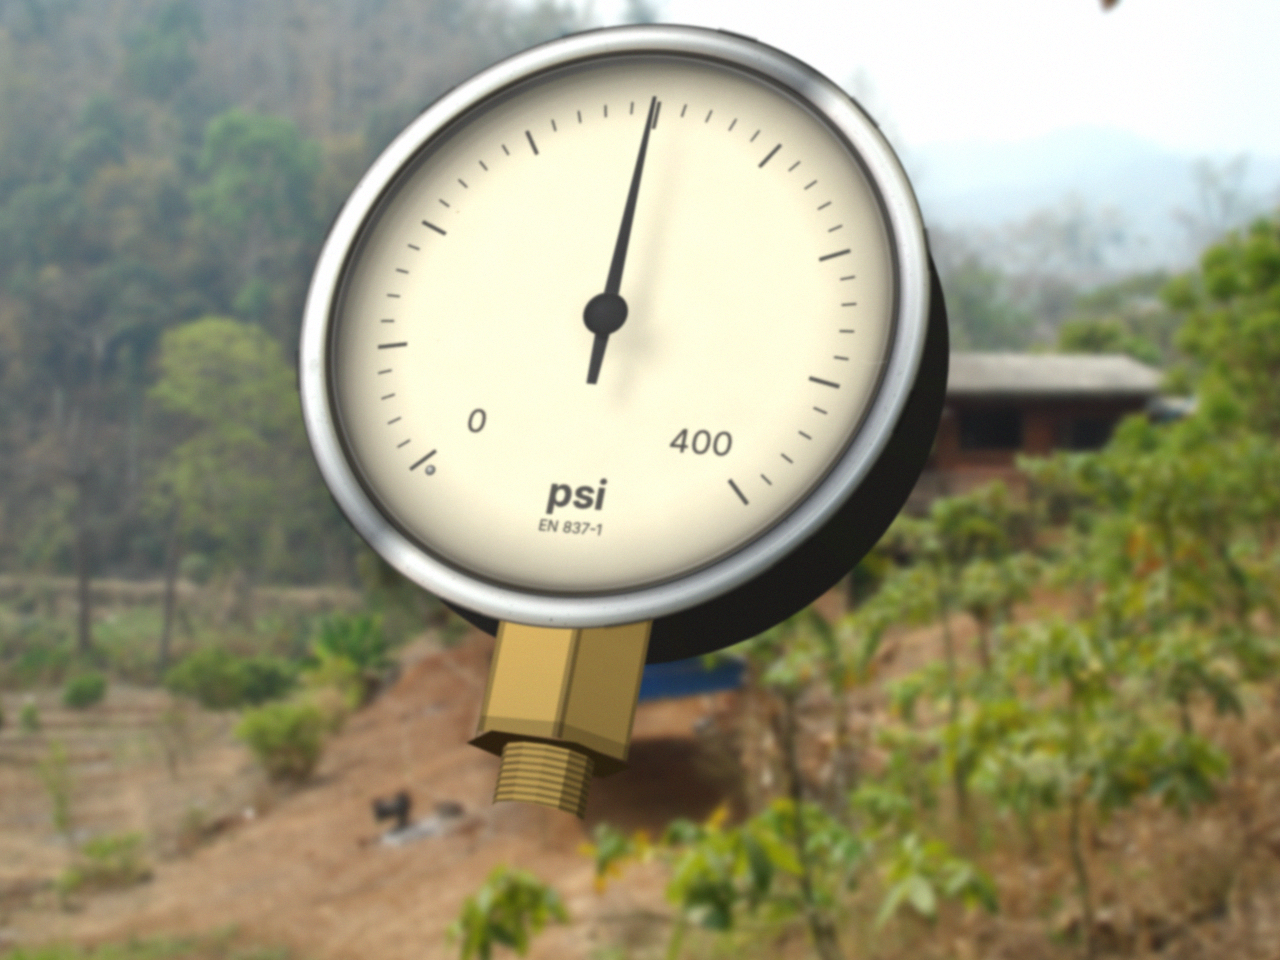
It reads 200
